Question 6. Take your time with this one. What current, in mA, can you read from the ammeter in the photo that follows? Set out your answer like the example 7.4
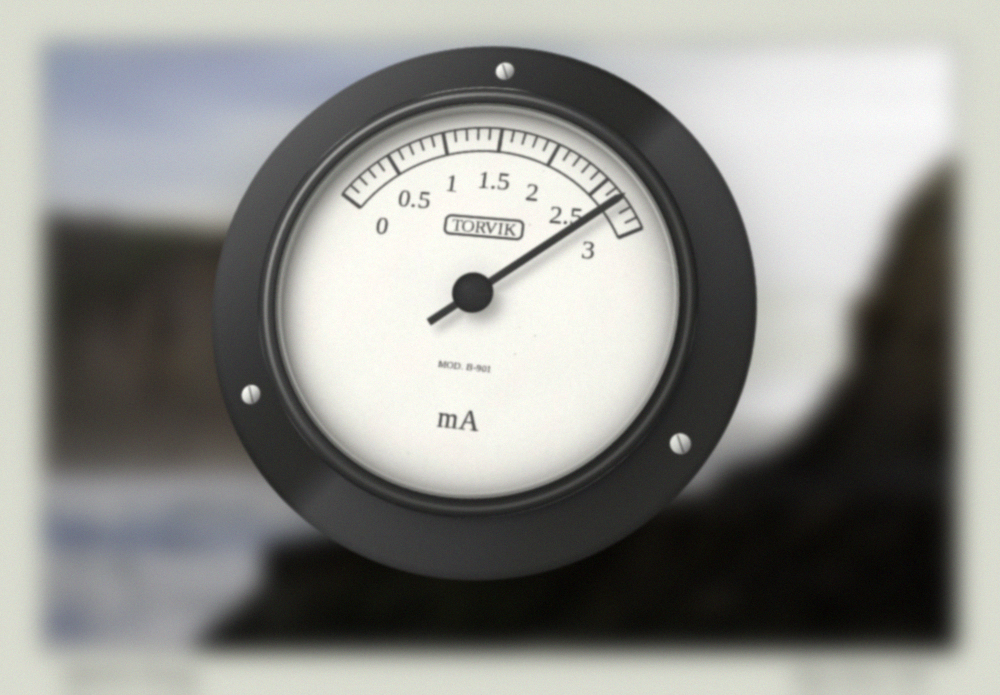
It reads 2.7
